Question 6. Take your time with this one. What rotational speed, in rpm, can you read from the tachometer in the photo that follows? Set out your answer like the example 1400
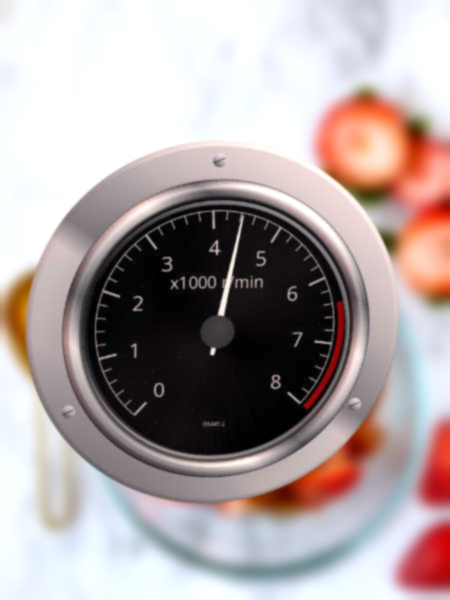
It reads 4400
